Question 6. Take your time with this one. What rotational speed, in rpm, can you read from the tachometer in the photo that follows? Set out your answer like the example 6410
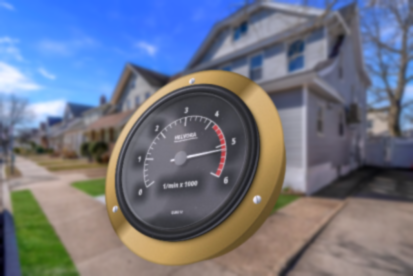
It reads 5200
